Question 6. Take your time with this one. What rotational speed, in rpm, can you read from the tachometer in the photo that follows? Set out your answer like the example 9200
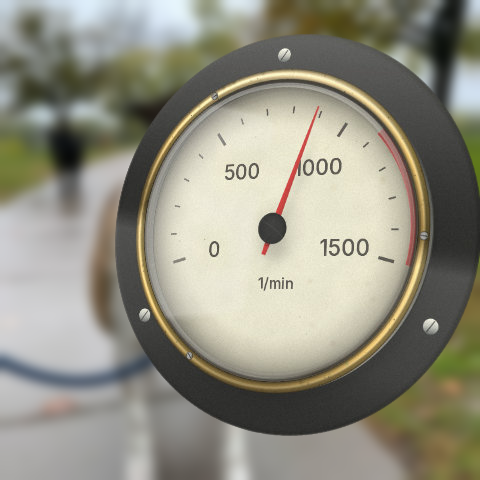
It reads 900
